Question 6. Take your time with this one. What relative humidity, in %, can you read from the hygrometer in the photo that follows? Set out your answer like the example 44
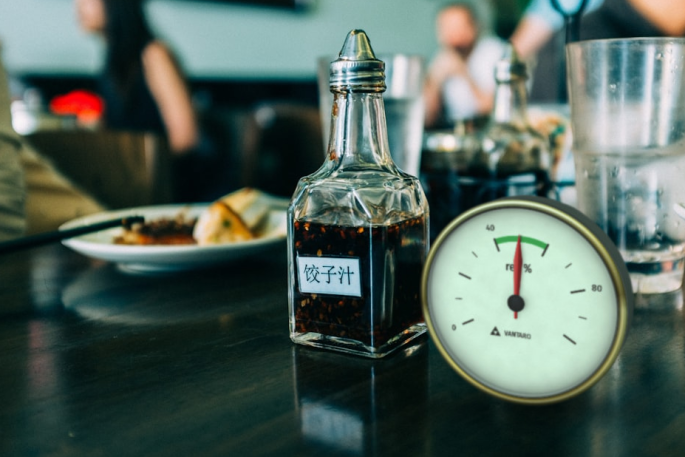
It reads 50
